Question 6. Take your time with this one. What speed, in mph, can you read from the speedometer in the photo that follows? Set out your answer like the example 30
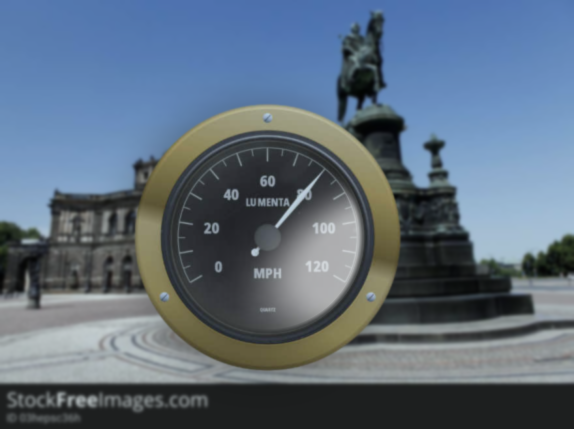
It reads 80
